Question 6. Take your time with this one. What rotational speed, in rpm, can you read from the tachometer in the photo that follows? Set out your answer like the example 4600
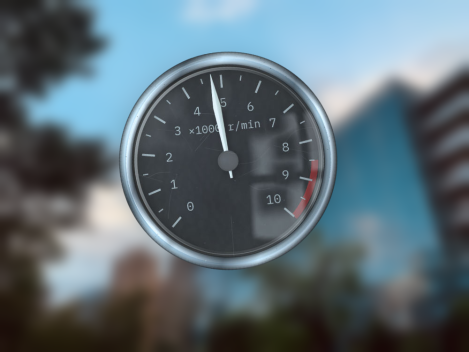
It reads 4750
